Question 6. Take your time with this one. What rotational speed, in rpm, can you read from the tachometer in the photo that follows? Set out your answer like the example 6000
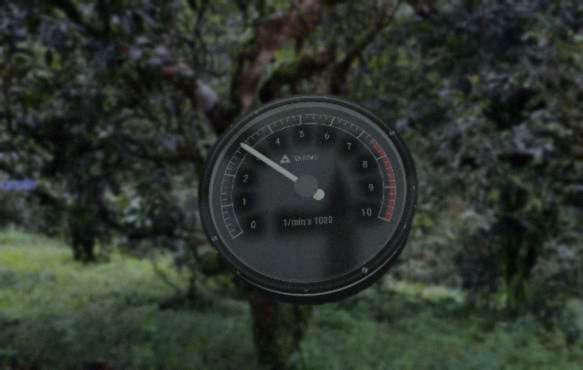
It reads 3000
